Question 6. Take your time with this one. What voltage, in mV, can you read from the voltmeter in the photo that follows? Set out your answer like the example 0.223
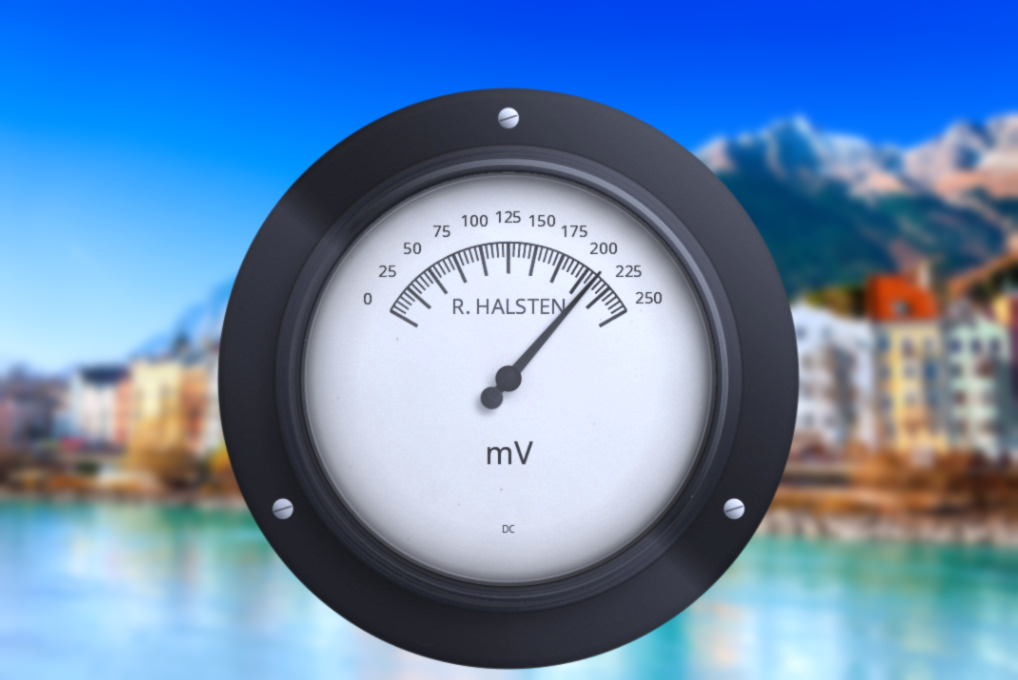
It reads 210
